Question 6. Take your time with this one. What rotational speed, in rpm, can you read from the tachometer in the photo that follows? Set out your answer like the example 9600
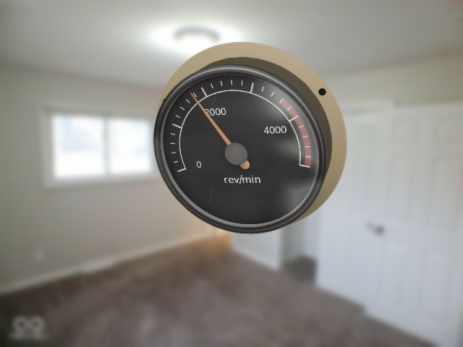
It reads 1800
